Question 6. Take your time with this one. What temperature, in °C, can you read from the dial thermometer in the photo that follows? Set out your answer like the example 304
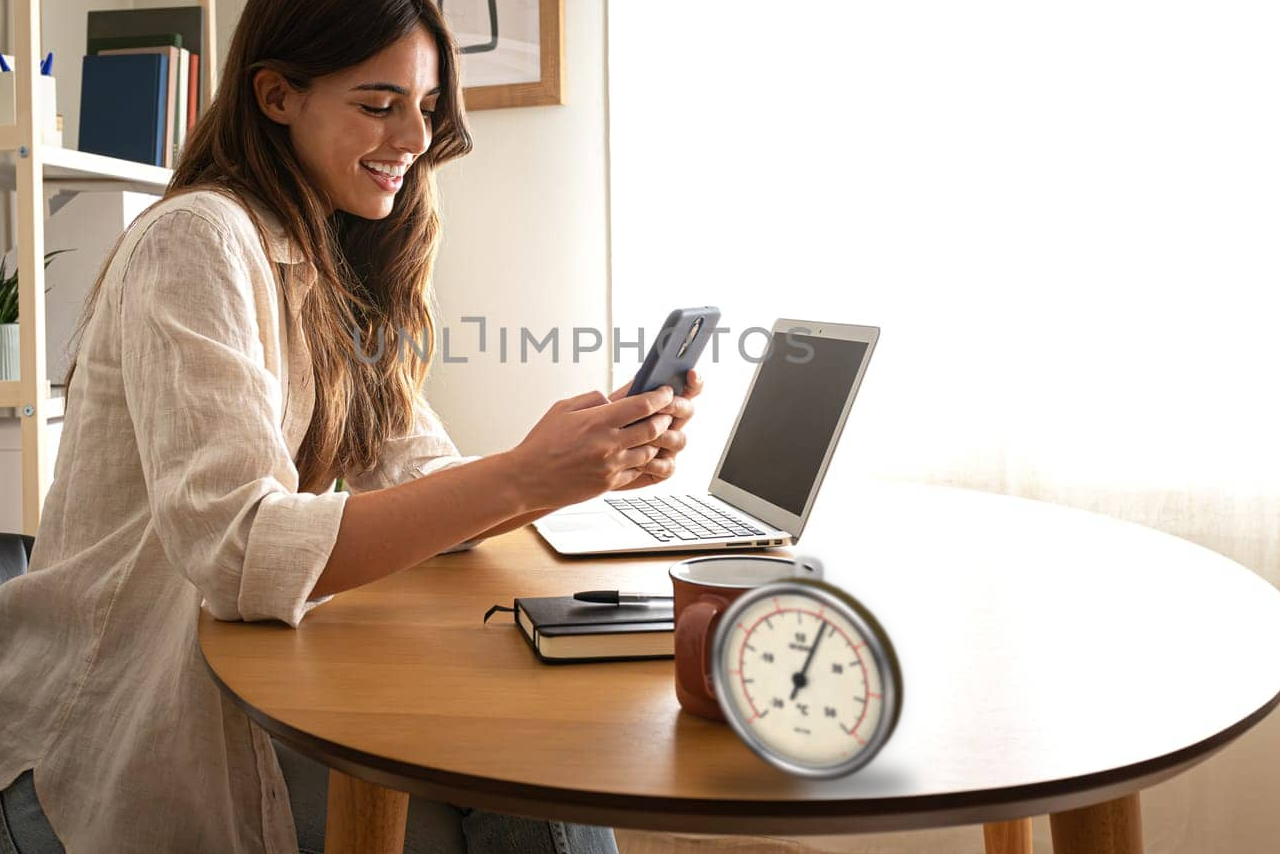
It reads 17.5
